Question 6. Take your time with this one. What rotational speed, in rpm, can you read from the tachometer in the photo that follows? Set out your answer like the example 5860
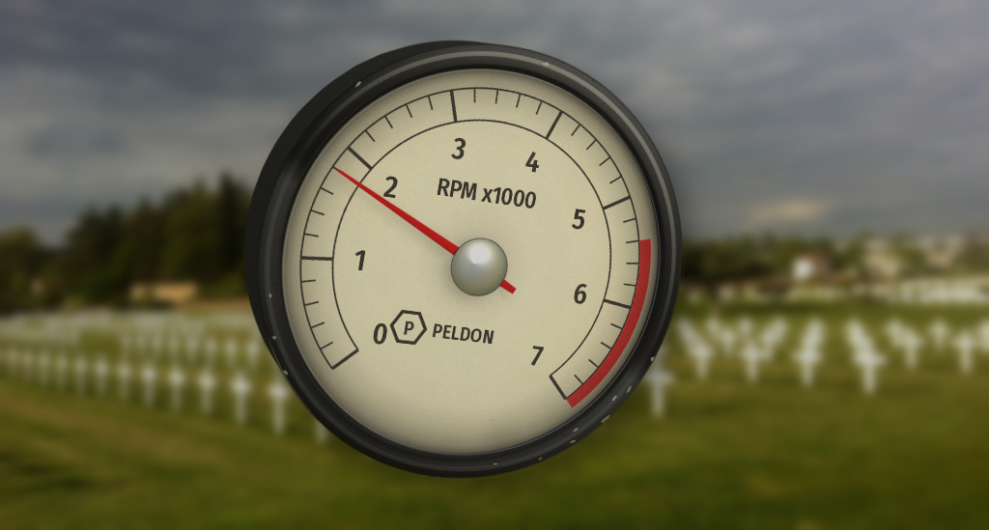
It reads 1800
